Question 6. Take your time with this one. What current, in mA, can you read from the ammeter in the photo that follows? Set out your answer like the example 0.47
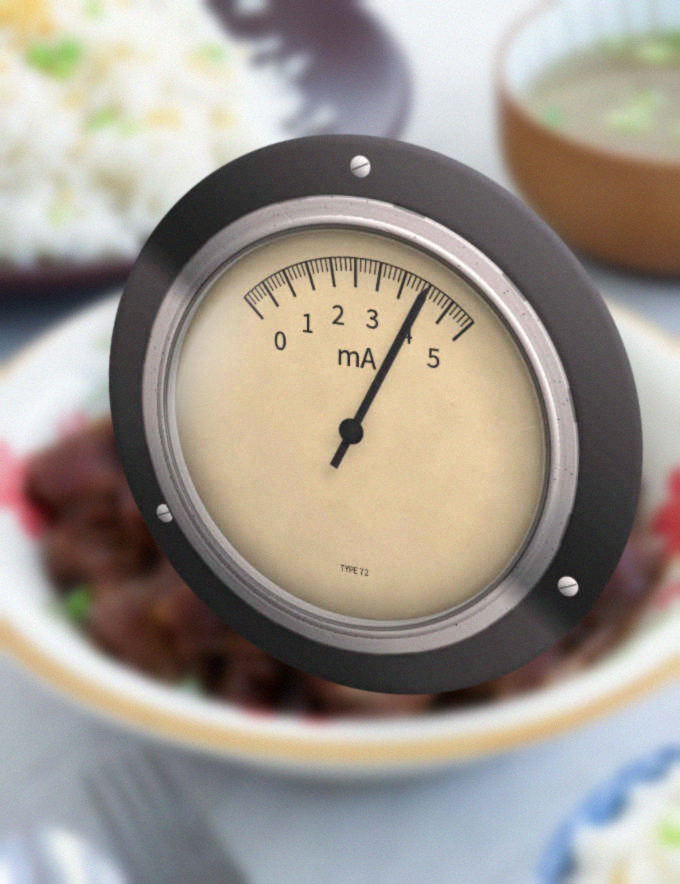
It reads 4
